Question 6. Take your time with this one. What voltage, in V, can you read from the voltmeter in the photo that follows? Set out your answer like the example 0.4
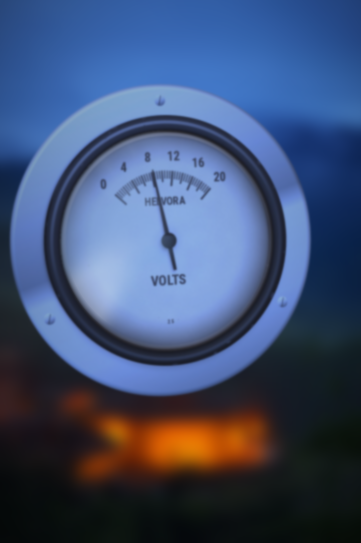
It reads 8
